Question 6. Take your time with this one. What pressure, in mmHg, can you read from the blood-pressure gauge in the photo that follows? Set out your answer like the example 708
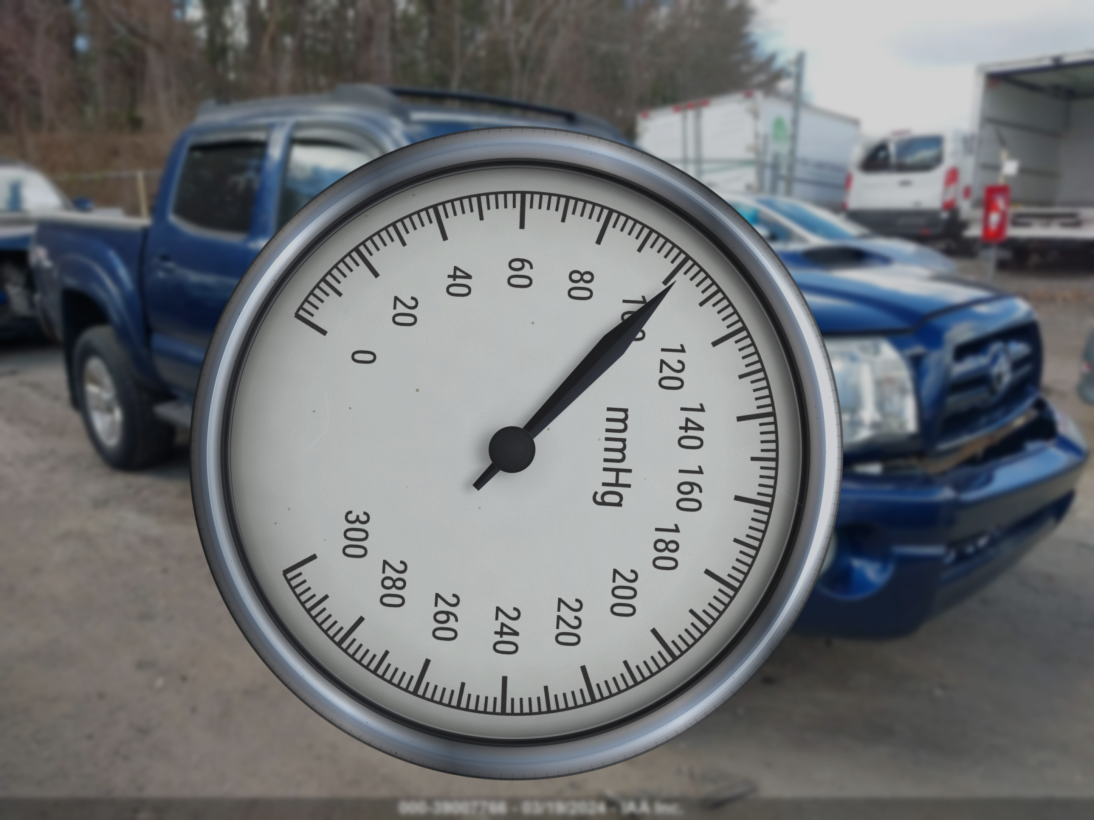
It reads 102
